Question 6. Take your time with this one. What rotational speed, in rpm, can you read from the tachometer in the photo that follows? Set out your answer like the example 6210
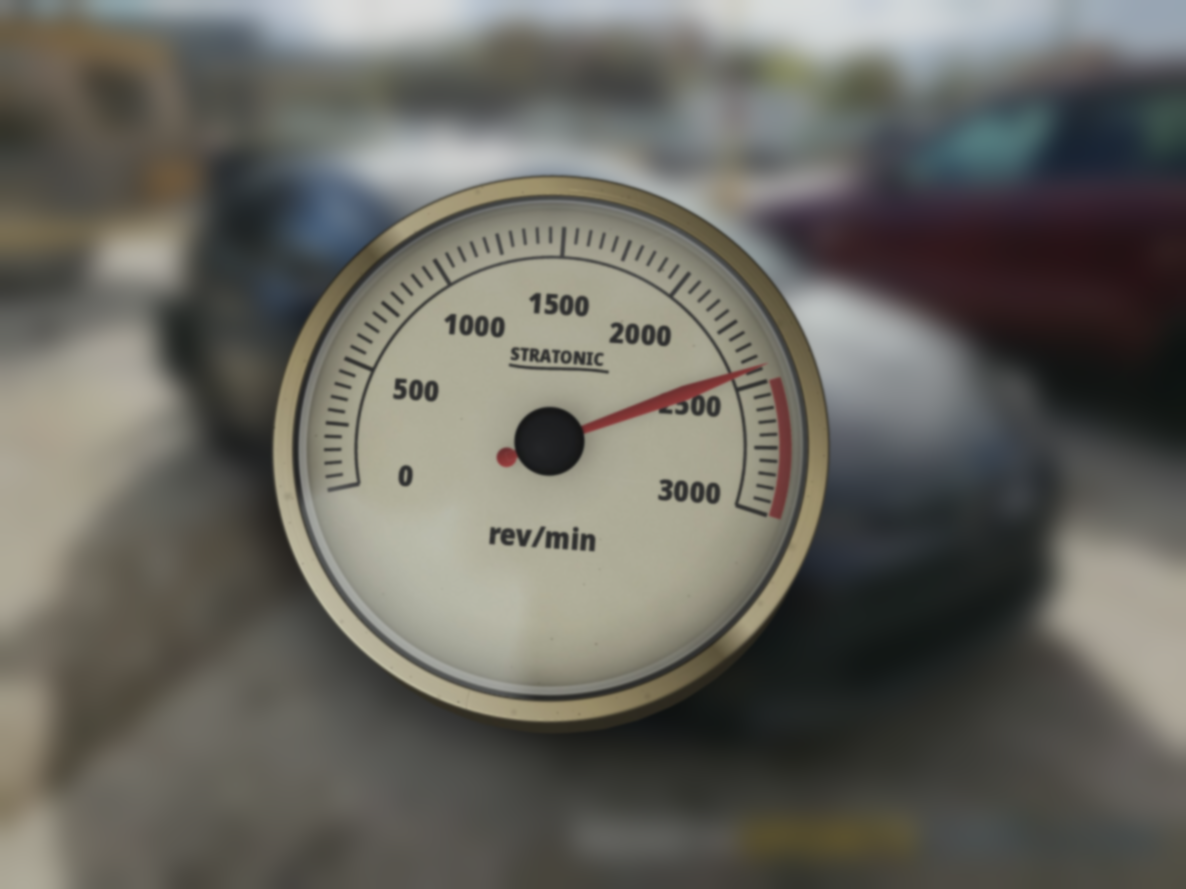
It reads 2450
